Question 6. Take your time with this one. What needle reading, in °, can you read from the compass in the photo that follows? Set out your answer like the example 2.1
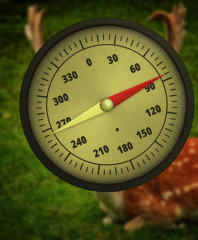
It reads 85
